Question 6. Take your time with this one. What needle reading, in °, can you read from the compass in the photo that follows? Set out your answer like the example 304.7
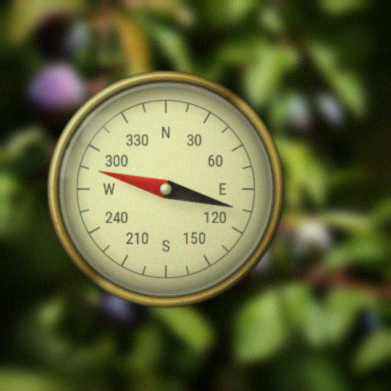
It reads 285
